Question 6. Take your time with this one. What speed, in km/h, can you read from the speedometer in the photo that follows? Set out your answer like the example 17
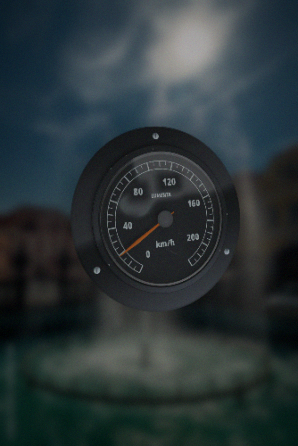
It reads 20
